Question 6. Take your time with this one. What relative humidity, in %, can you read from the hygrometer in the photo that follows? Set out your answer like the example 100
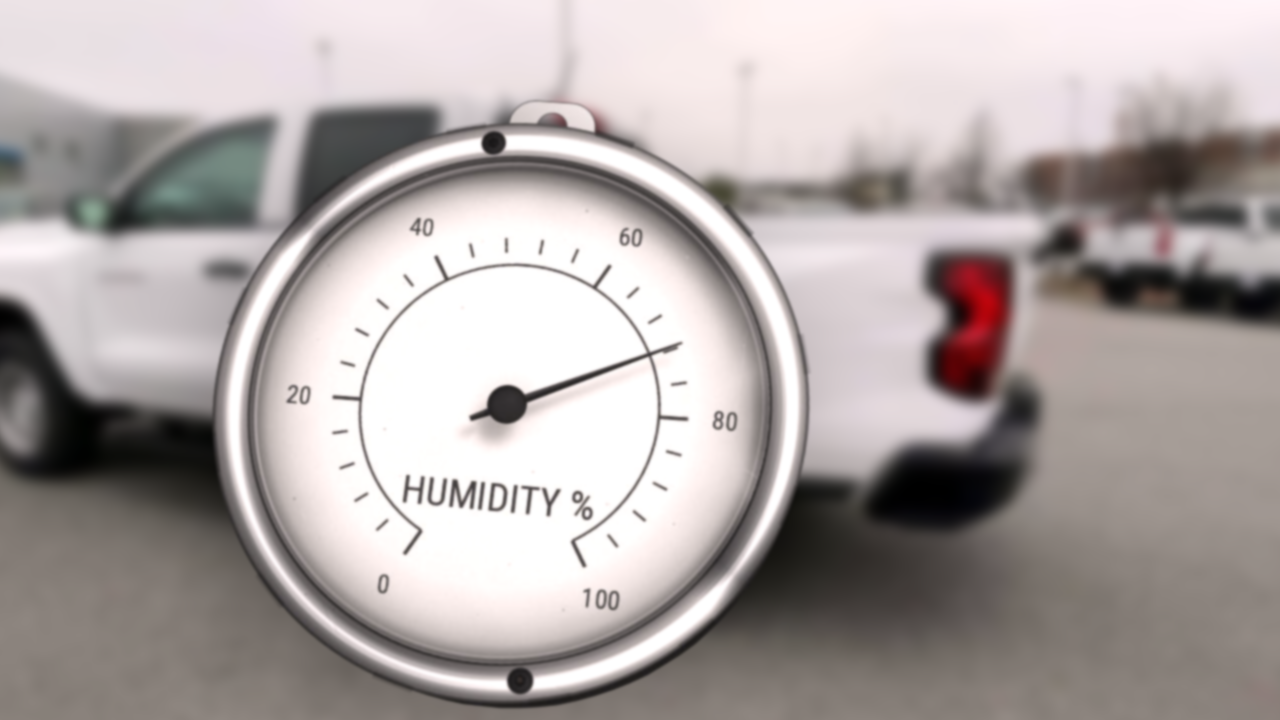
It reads 72
